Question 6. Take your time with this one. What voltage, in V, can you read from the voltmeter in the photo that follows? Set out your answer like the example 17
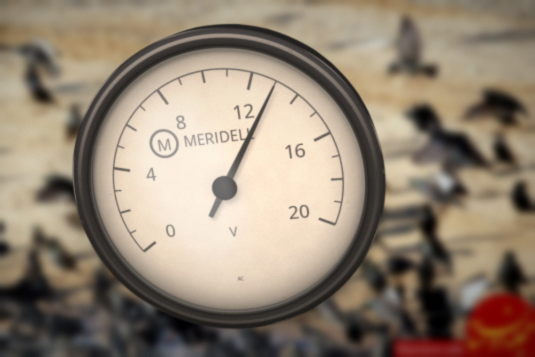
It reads 13
